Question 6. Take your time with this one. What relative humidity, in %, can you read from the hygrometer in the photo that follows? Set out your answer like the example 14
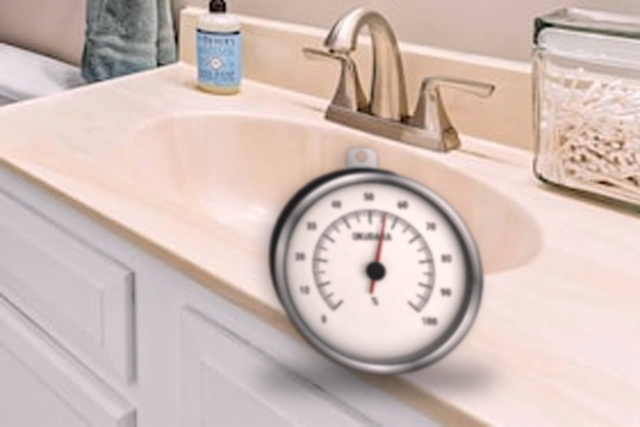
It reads 55
